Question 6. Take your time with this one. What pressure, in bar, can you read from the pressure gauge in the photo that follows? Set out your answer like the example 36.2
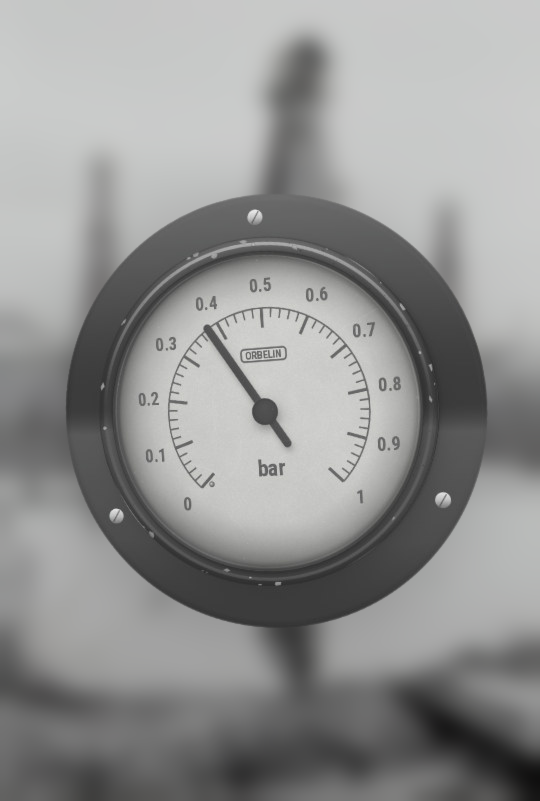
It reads 0.38
